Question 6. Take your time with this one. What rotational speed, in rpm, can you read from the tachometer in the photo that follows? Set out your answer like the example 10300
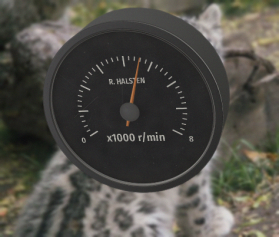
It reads 4600
